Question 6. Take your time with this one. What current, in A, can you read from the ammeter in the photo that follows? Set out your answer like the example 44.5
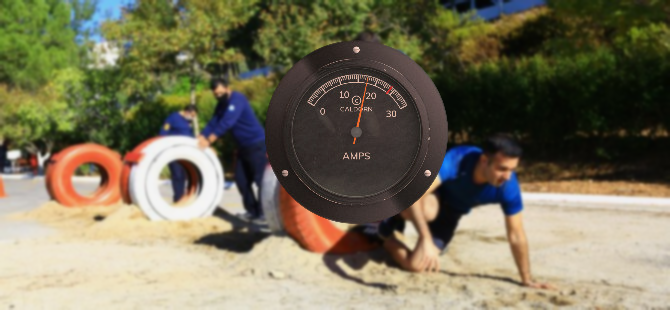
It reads 17.5
